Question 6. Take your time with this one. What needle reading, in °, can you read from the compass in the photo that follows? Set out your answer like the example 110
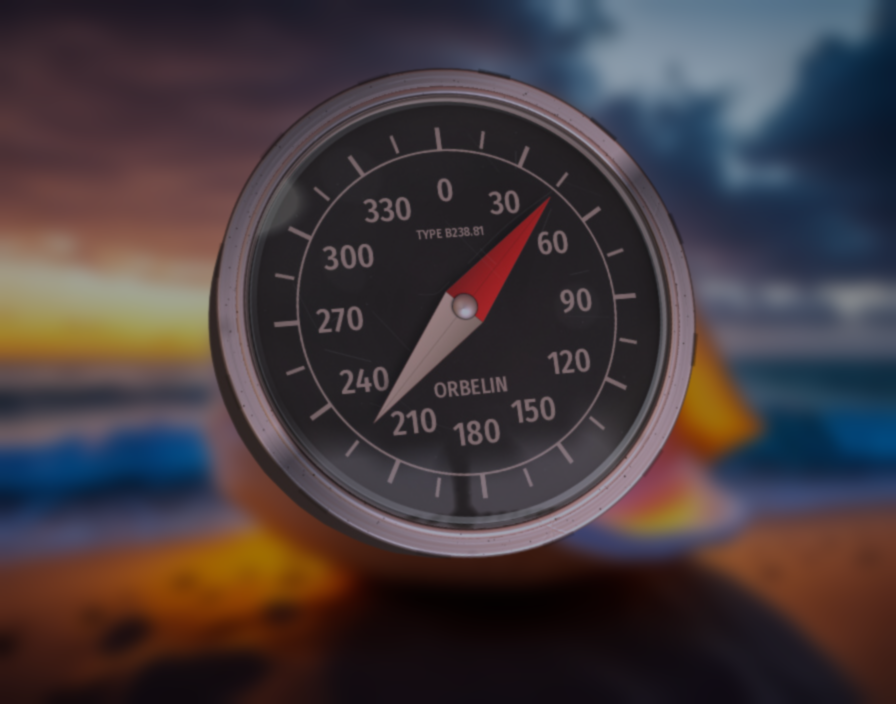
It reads 45
